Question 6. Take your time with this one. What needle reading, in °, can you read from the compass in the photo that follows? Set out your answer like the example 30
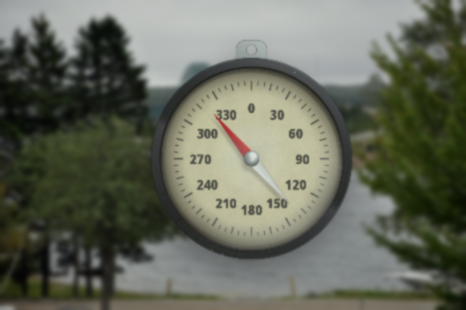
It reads 320
